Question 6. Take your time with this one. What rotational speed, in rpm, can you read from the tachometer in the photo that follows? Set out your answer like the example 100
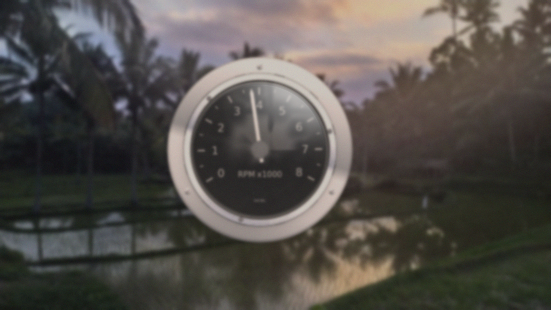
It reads 3750
